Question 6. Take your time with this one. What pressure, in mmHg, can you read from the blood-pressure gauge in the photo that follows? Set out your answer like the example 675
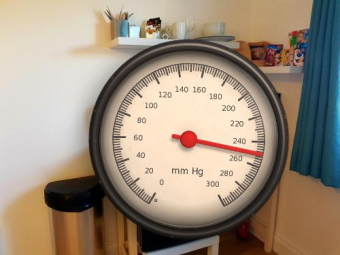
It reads 250
